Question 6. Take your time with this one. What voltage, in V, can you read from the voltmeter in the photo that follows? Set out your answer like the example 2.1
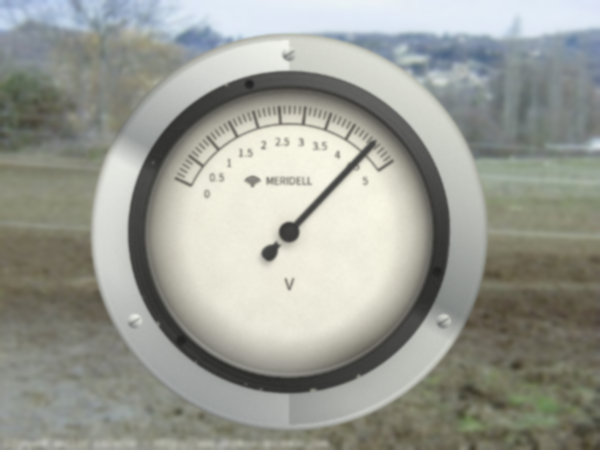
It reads 4.5
